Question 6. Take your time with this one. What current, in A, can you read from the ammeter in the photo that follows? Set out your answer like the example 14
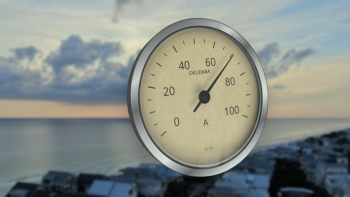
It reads 70
